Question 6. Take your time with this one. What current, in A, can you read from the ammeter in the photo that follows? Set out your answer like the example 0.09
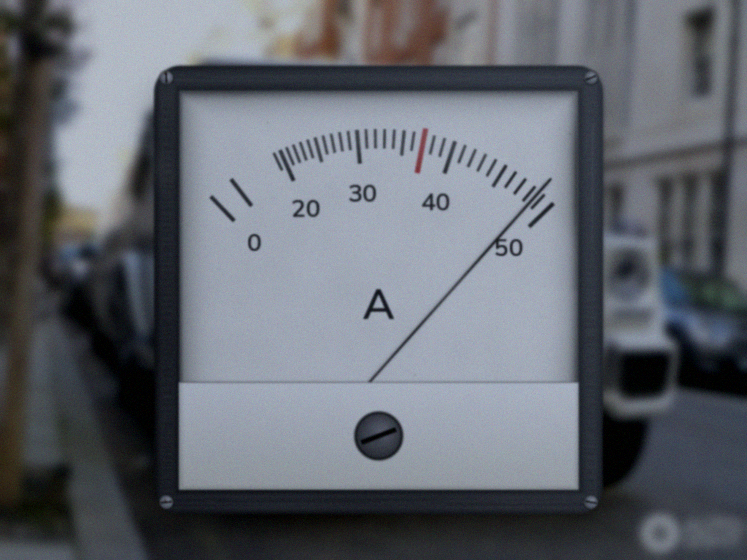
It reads 48.5
